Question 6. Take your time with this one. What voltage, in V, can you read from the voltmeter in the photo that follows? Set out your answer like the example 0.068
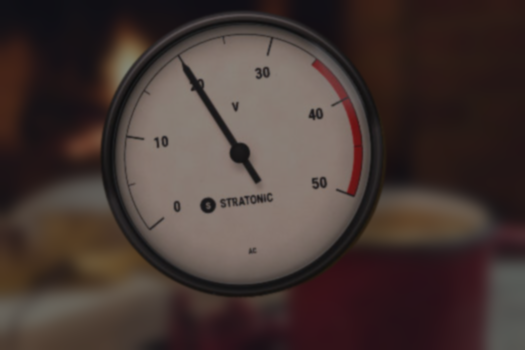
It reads 20
